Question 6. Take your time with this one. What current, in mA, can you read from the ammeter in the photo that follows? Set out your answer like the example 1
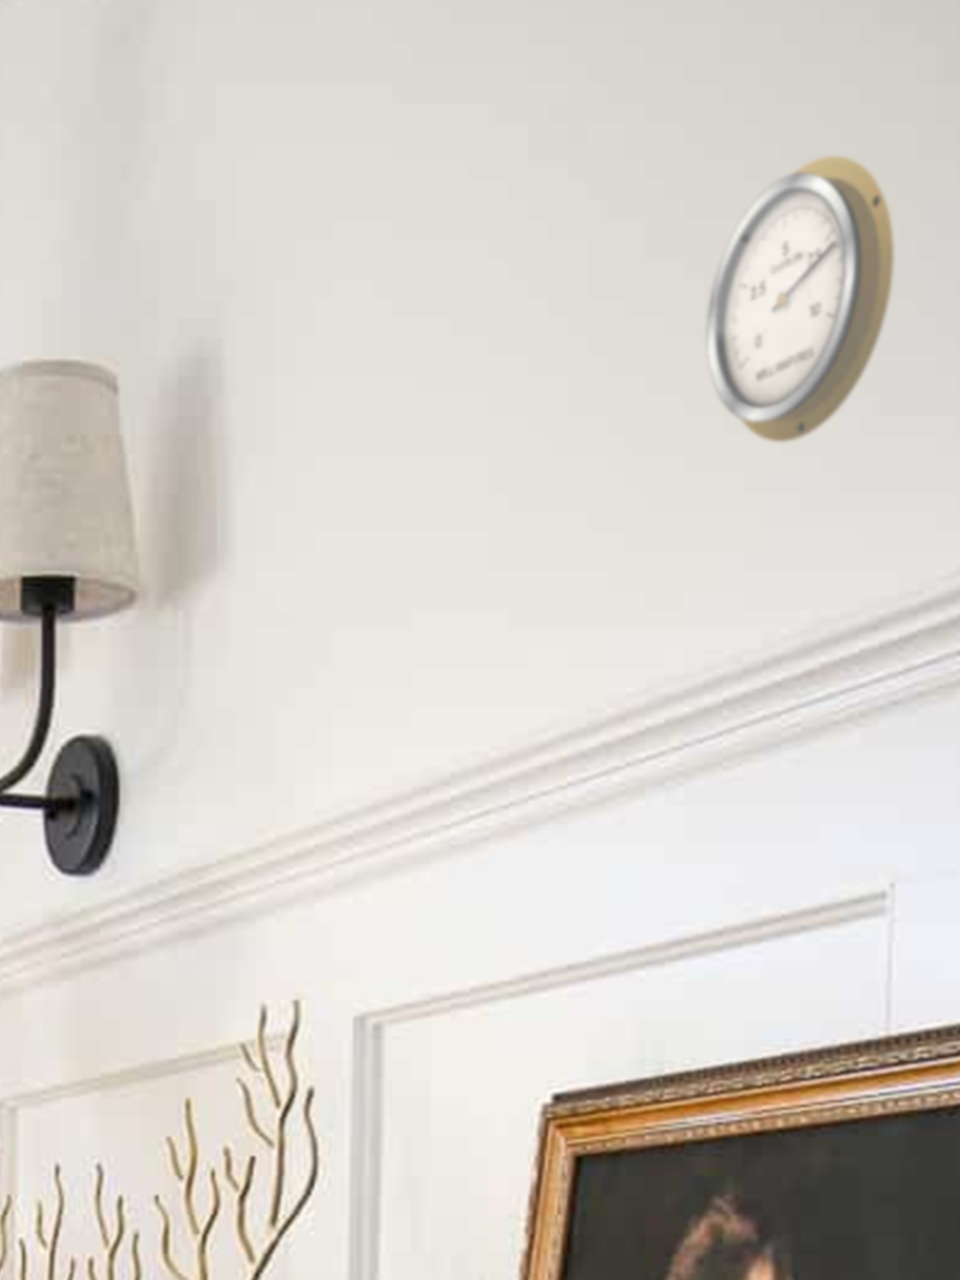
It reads 8
